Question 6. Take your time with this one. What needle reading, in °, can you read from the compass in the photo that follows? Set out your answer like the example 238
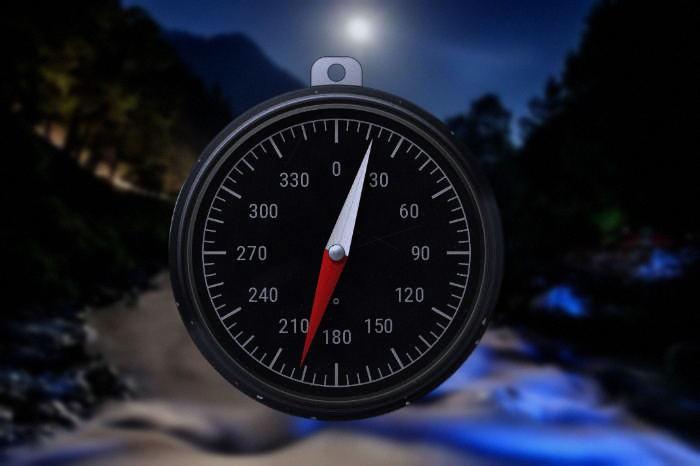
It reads 197.5
